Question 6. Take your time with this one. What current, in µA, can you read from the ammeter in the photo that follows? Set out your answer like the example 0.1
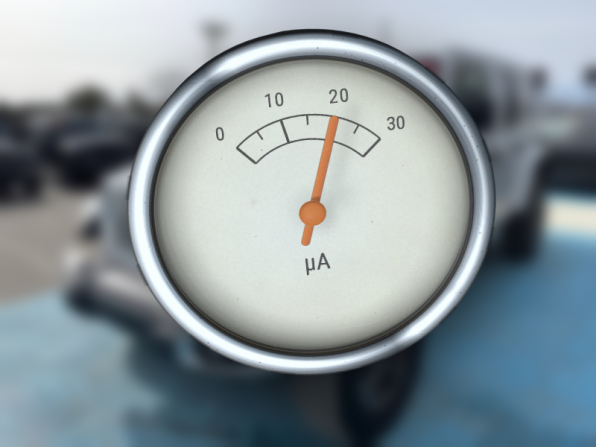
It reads 20
